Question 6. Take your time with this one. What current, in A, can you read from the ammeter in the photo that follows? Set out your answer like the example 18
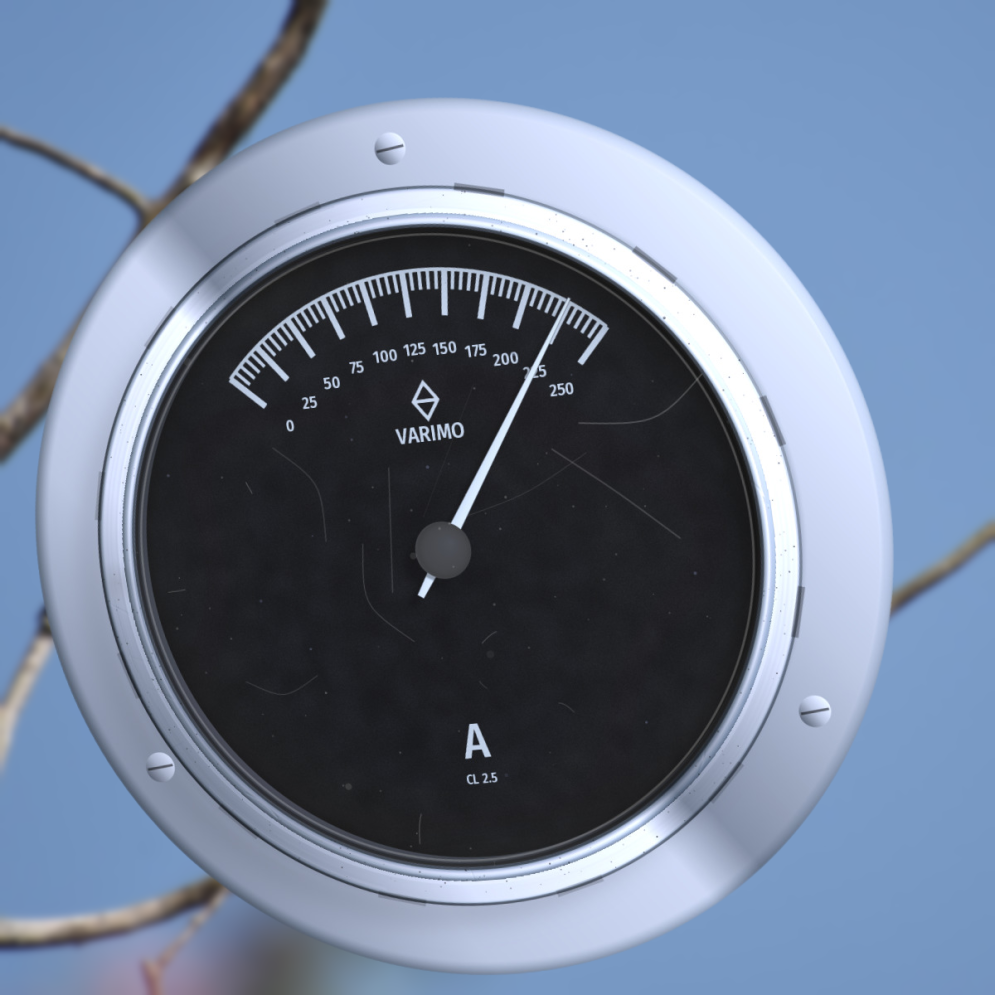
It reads 225
